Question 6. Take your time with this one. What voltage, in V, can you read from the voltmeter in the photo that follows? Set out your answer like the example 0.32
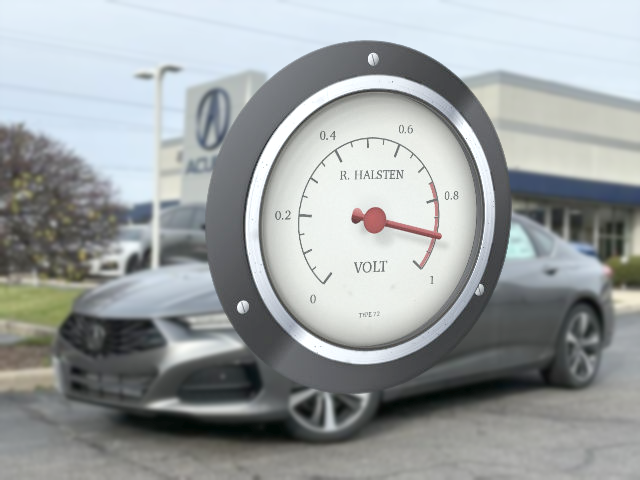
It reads 0.9
